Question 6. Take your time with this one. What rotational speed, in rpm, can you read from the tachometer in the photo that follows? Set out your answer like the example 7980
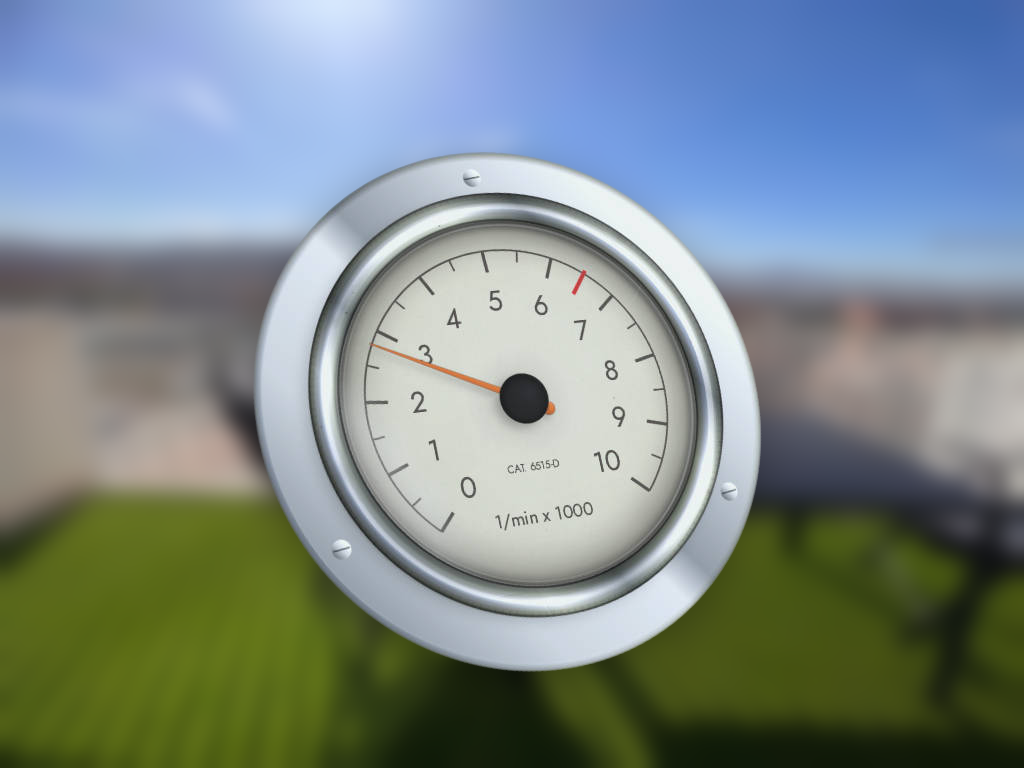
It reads 2750
